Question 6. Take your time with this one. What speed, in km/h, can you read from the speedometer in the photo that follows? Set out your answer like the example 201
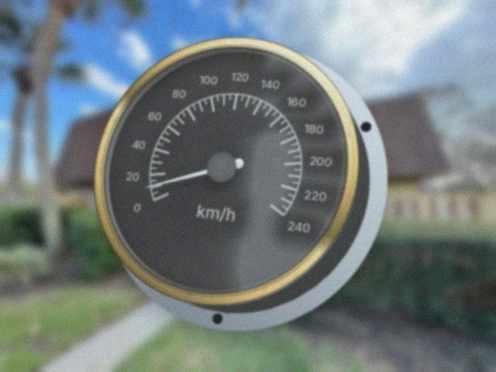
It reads 10
